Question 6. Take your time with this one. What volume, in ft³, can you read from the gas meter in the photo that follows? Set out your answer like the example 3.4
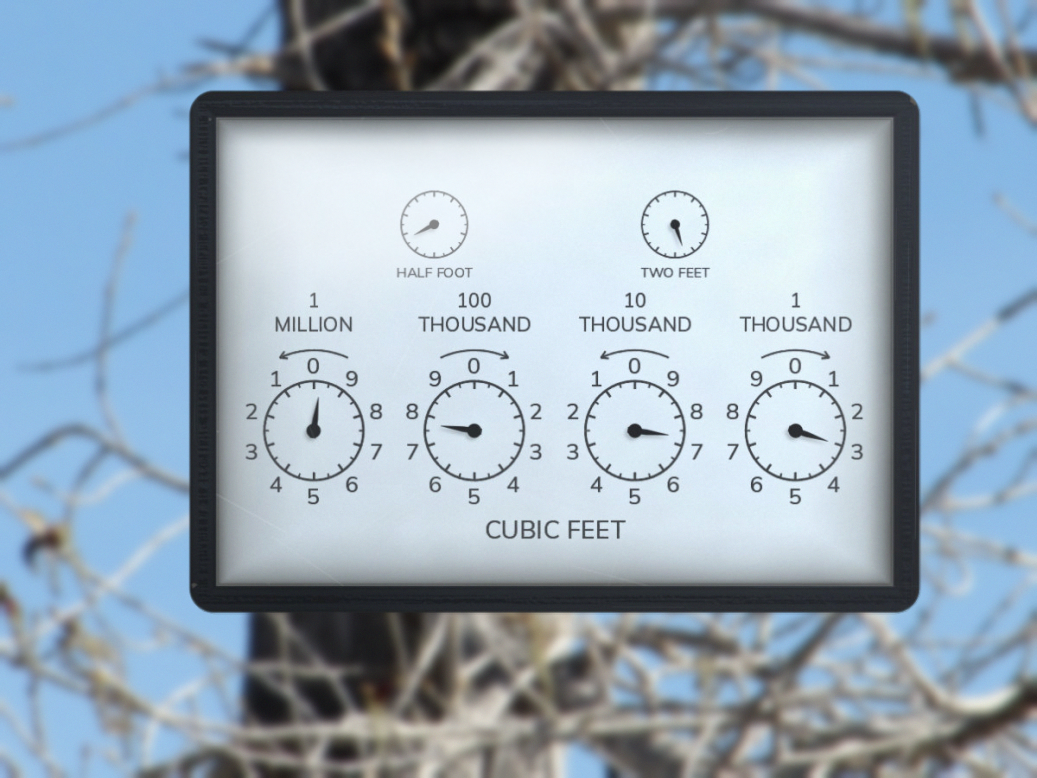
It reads 977300
